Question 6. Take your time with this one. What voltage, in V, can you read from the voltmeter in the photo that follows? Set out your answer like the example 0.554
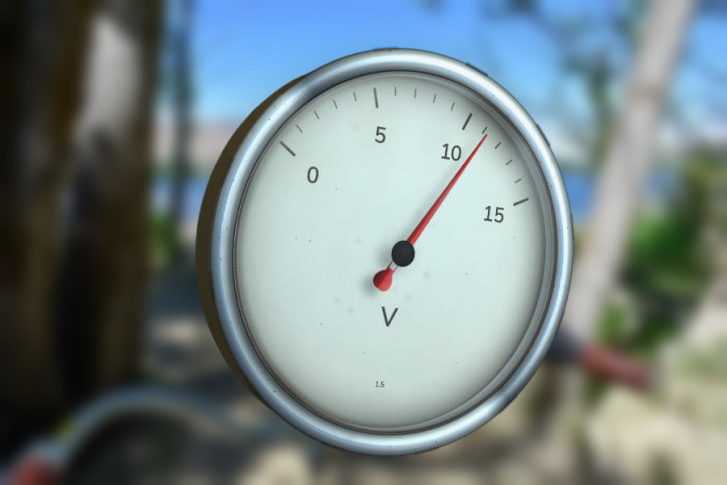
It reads 11
